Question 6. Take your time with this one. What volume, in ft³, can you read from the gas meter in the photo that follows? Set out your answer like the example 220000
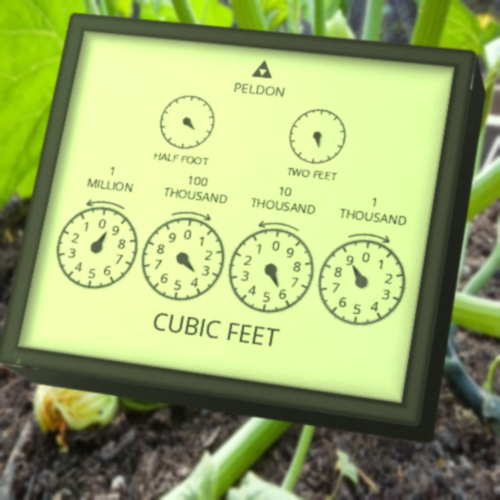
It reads 935900
